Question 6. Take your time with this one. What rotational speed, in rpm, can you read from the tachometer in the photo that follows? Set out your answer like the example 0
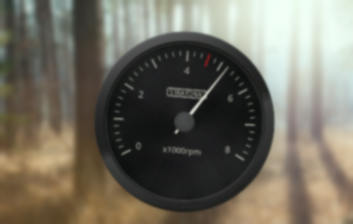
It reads 5200
